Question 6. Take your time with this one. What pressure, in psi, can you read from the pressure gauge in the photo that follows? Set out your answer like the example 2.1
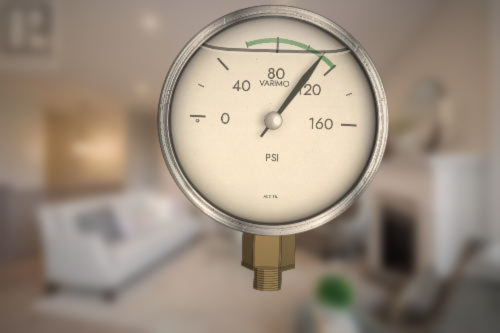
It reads 110
